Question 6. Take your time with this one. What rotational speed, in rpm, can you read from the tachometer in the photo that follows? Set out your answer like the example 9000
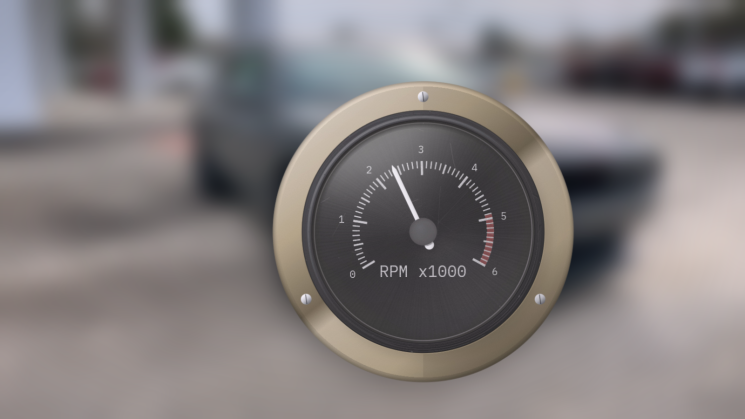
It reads 2400
